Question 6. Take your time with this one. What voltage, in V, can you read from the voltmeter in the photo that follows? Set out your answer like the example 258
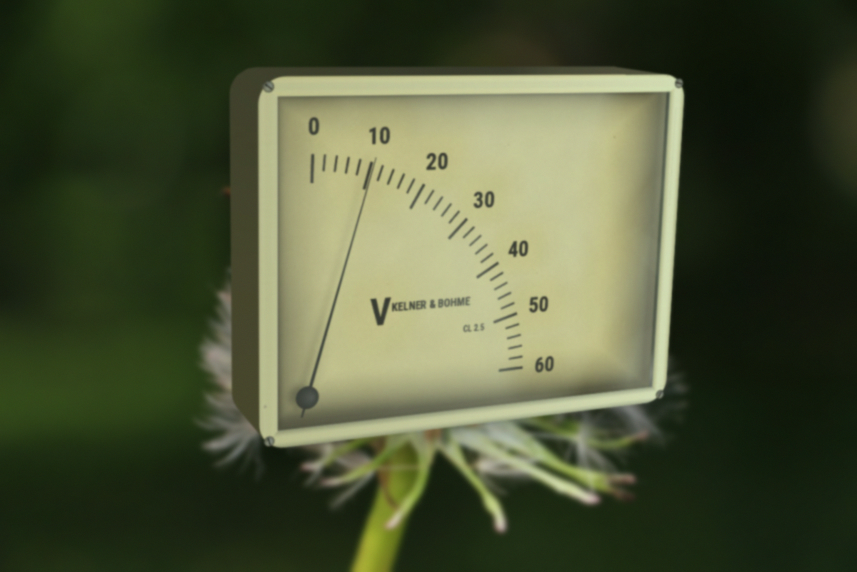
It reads 10
